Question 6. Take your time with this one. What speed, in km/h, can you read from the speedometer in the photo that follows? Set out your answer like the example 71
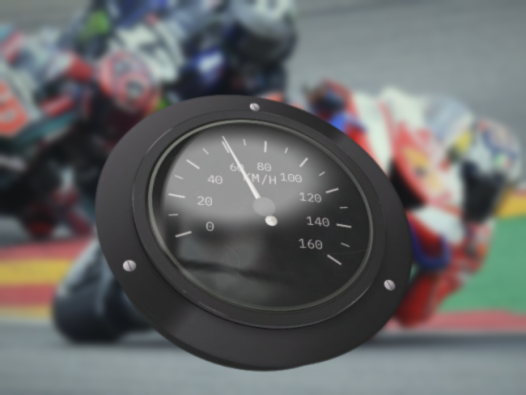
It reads 60
